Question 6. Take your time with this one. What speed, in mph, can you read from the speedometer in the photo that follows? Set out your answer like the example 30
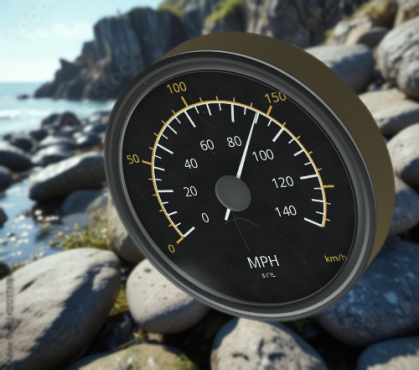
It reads 90
